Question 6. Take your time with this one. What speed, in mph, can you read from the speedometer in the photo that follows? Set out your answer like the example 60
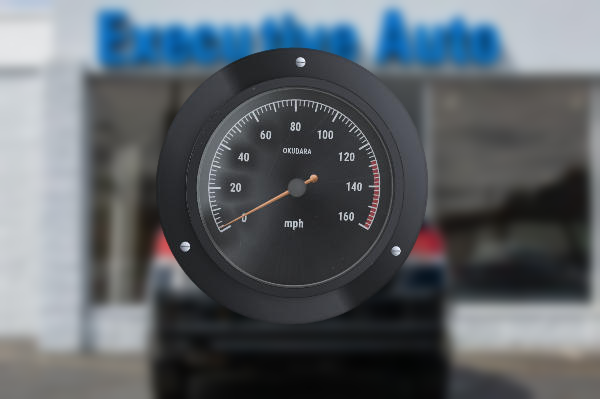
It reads 2
